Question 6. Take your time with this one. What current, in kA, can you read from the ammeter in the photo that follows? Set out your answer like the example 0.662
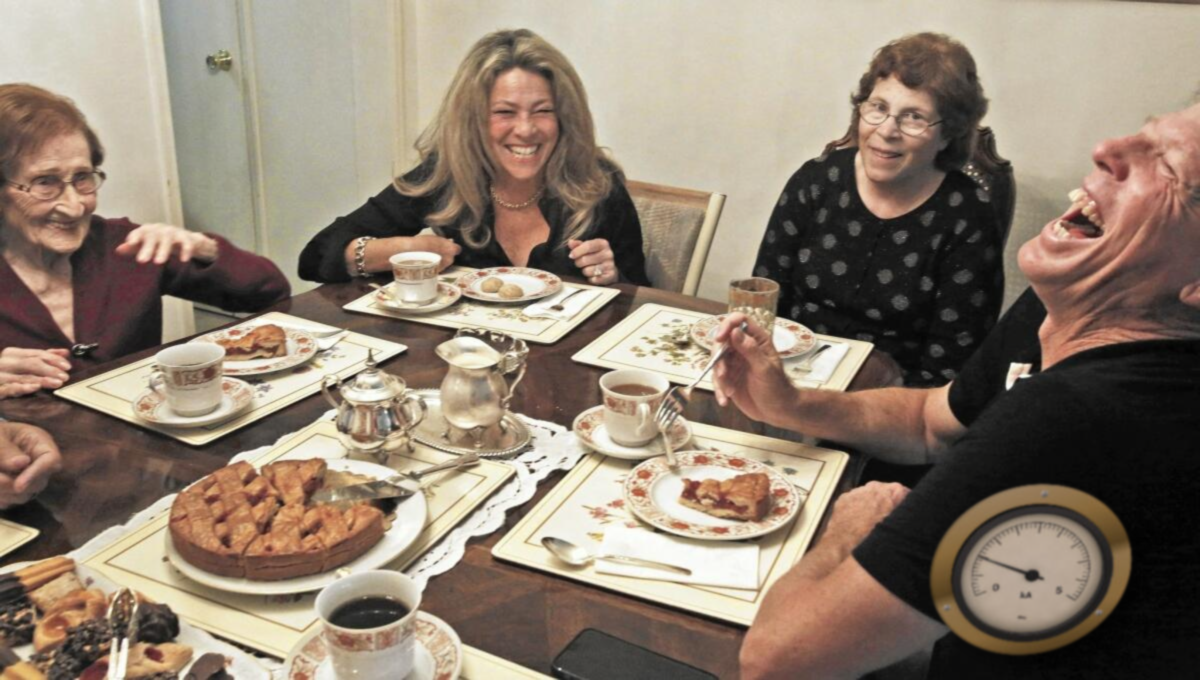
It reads 1
